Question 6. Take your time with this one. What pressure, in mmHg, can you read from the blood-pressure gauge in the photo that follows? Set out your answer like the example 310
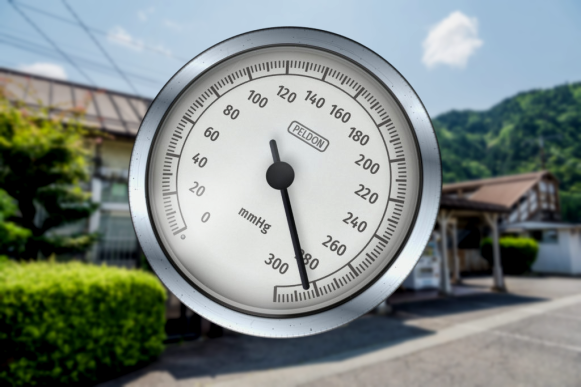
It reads 284
